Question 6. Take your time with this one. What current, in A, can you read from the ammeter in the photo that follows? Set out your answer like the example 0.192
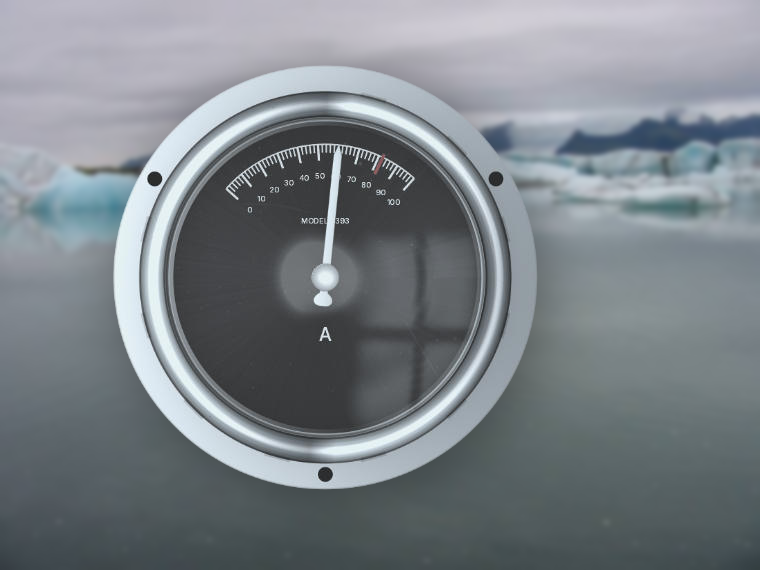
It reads 60
